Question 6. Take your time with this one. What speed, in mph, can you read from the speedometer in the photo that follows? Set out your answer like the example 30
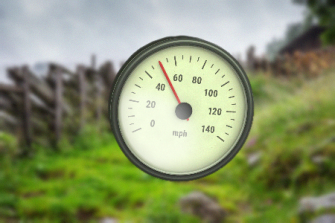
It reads 50
